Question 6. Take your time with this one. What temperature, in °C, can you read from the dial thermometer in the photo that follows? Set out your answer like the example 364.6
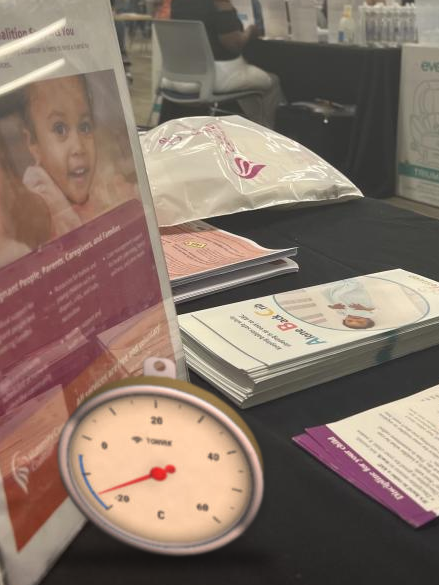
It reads -15
